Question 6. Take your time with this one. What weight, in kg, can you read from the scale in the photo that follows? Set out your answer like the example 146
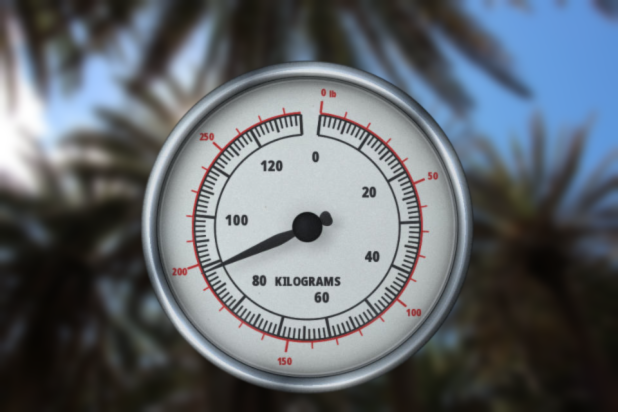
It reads 89
